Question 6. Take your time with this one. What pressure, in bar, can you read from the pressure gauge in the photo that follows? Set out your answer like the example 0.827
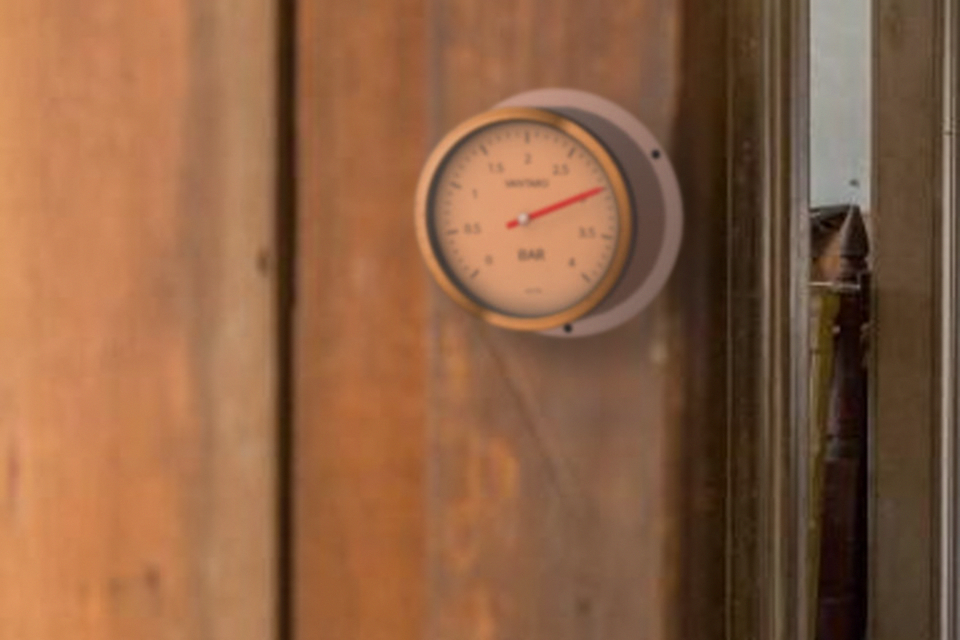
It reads 3
